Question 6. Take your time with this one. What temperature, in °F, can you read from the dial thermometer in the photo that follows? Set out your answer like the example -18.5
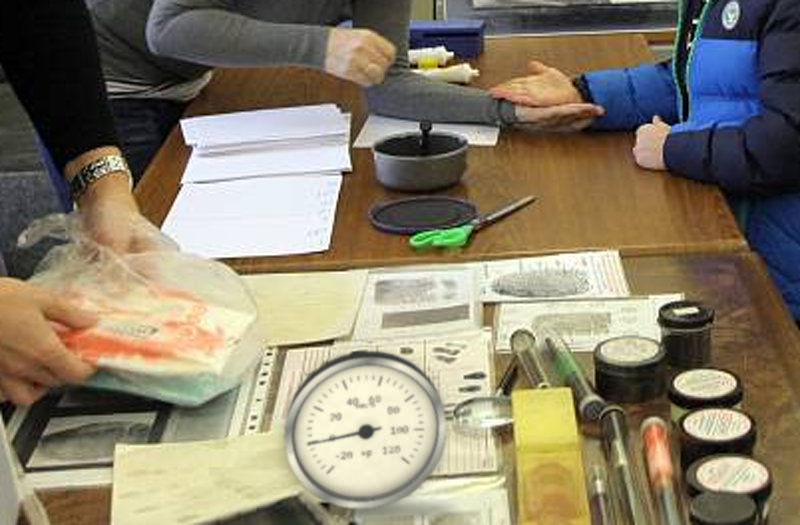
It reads 0
